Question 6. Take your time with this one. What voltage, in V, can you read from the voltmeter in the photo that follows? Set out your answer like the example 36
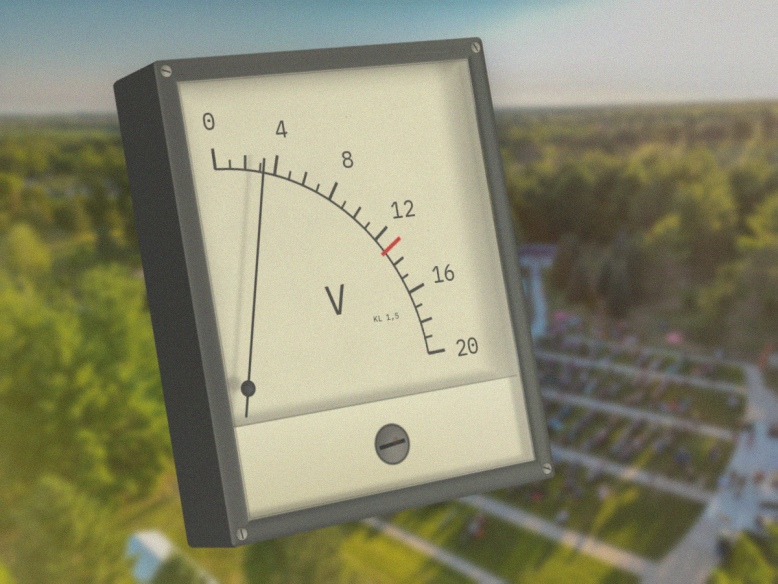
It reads 3
